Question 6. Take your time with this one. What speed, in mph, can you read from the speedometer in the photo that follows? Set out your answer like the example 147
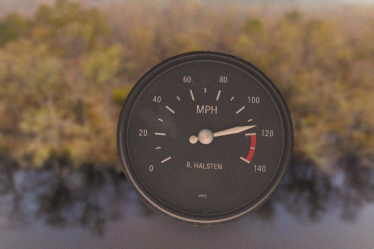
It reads 115
